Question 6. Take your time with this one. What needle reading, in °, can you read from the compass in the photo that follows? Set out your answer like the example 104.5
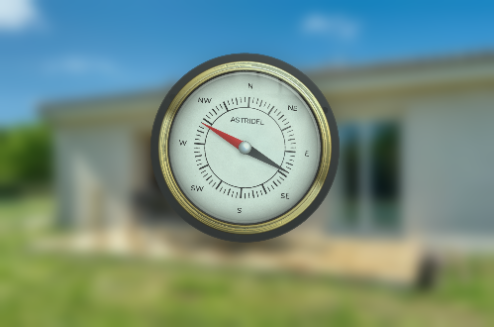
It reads 295
